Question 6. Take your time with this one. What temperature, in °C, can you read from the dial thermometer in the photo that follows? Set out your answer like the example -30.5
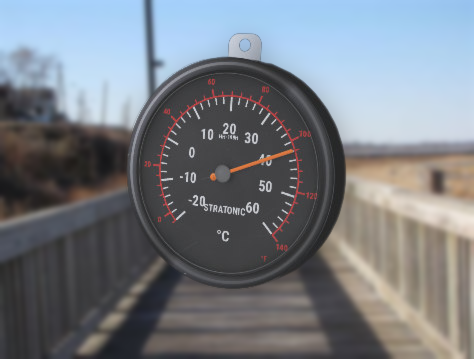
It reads 40
